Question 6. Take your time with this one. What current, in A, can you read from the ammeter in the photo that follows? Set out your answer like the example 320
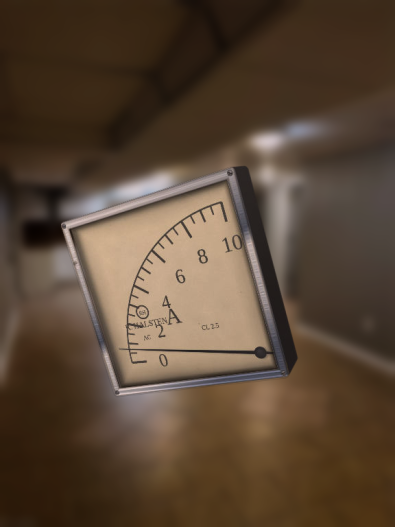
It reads 0.75
